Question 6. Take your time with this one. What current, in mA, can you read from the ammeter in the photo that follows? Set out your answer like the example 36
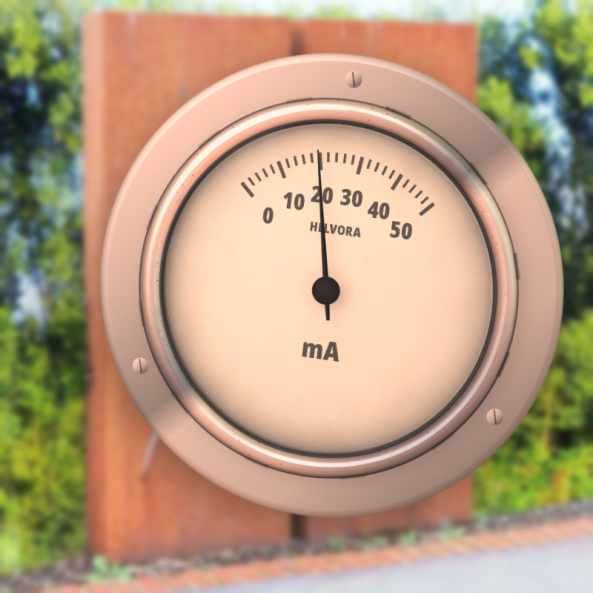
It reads 20
